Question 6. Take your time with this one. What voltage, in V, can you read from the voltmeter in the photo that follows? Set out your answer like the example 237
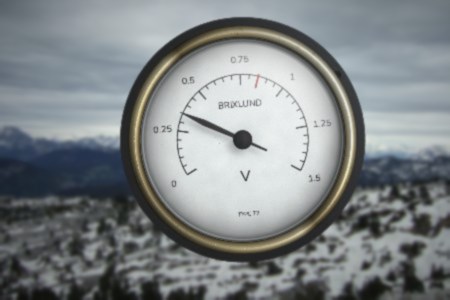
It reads 0.35
